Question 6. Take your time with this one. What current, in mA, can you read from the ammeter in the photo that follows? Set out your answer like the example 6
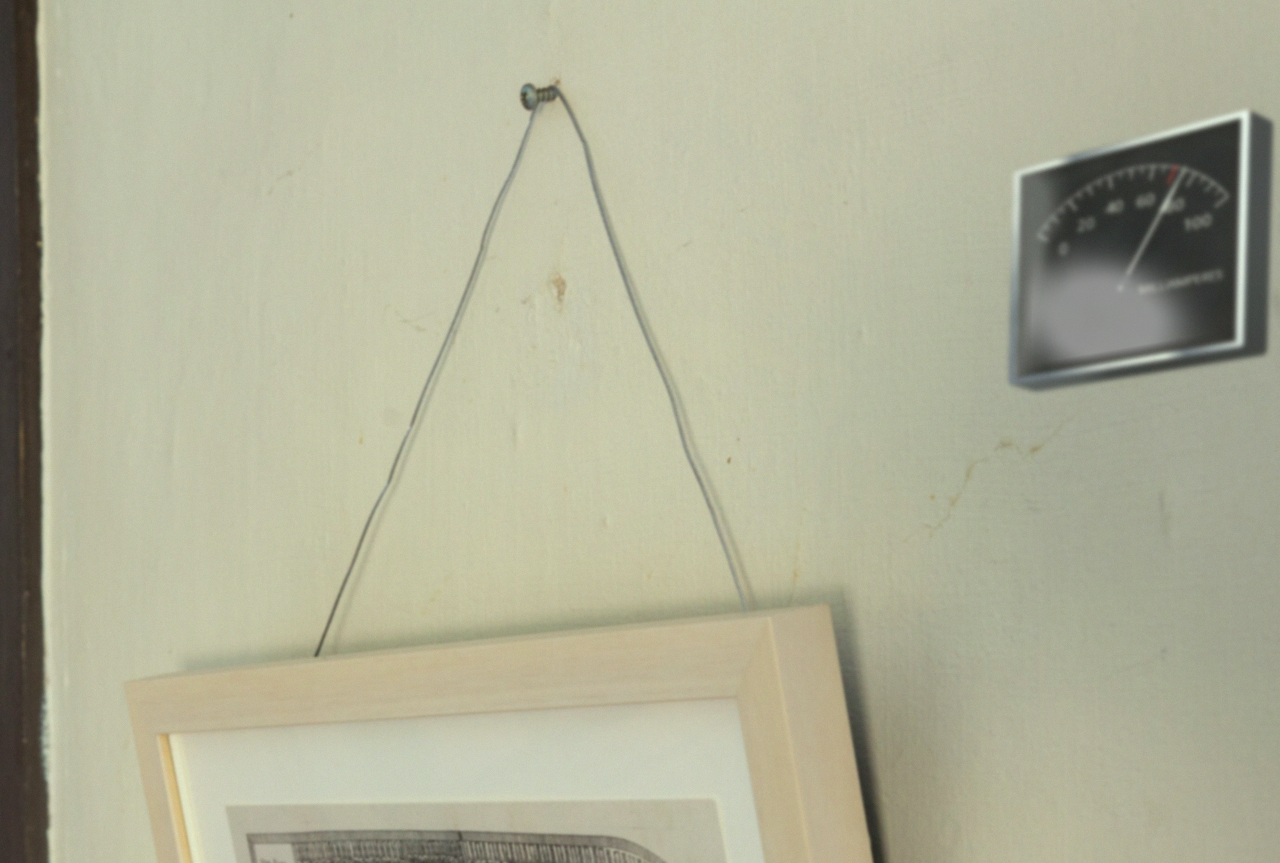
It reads 75
